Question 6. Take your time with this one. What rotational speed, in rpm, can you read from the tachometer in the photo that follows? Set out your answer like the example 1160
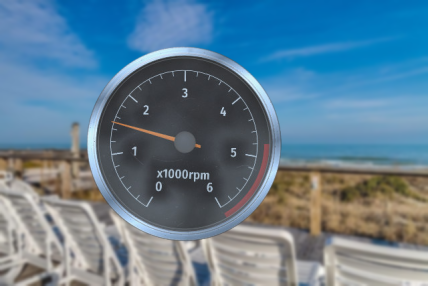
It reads 1500
